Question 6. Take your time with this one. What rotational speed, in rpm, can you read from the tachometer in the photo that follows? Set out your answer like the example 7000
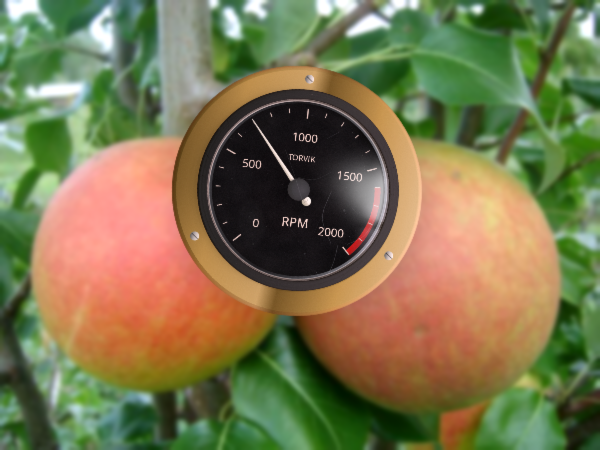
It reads 700
